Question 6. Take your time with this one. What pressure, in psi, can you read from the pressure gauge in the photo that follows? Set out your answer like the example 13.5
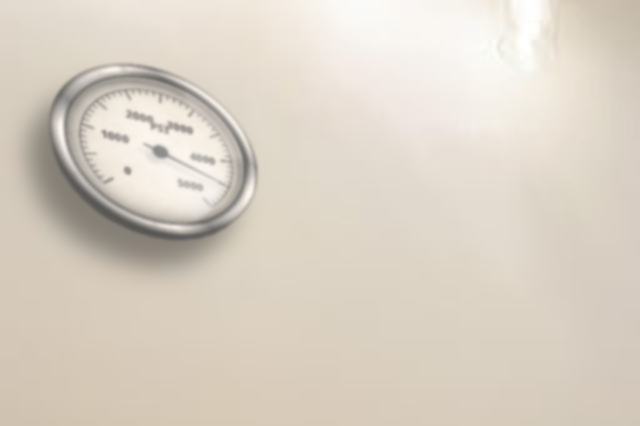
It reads 4500
